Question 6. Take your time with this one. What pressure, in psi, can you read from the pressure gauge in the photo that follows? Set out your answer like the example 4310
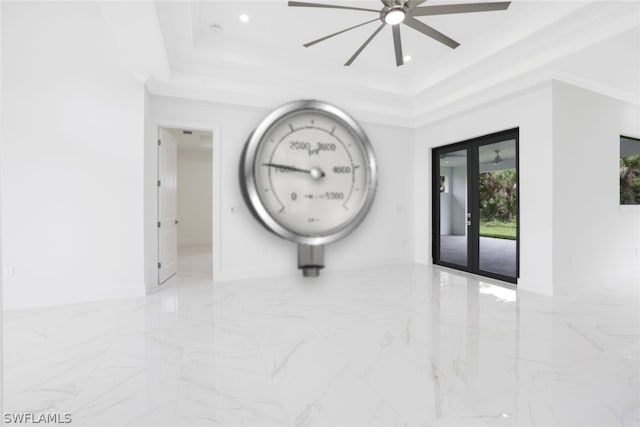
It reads 1000
